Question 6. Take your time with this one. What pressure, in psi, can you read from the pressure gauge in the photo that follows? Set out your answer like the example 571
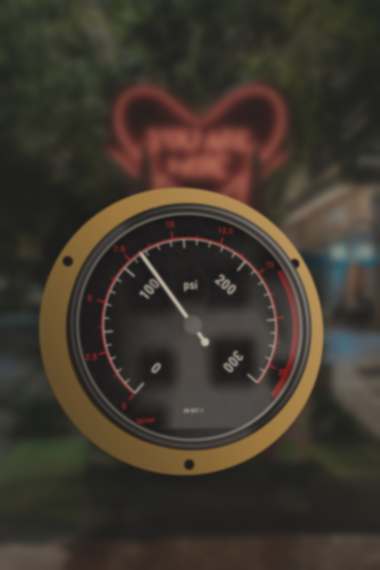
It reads 115
